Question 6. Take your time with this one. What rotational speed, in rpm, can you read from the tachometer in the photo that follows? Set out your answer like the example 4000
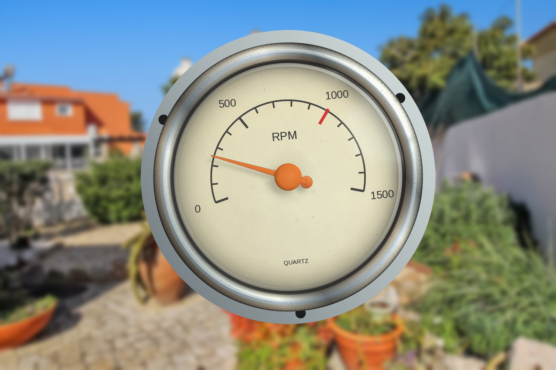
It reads 250
